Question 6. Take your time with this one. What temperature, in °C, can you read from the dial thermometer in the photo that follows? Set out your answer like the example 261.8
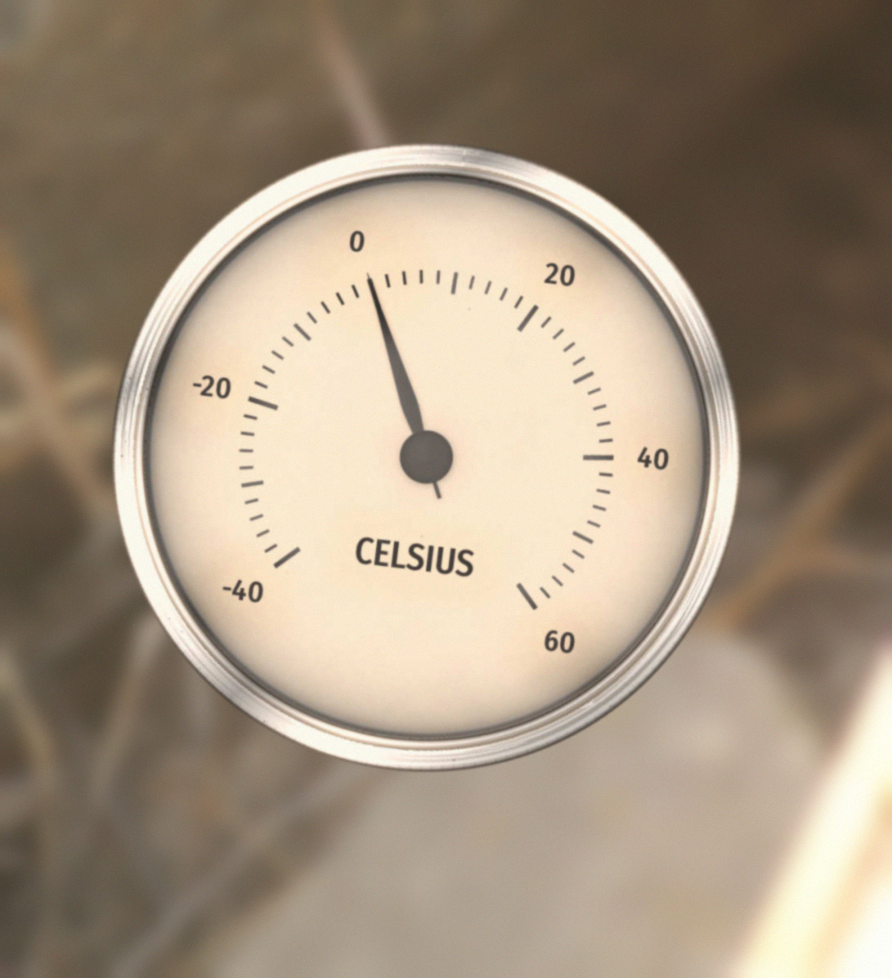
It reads 0
